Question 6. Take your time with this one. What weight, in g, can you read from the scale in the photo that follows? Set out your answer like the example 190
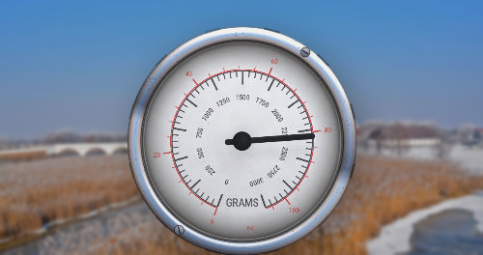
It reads 2300
